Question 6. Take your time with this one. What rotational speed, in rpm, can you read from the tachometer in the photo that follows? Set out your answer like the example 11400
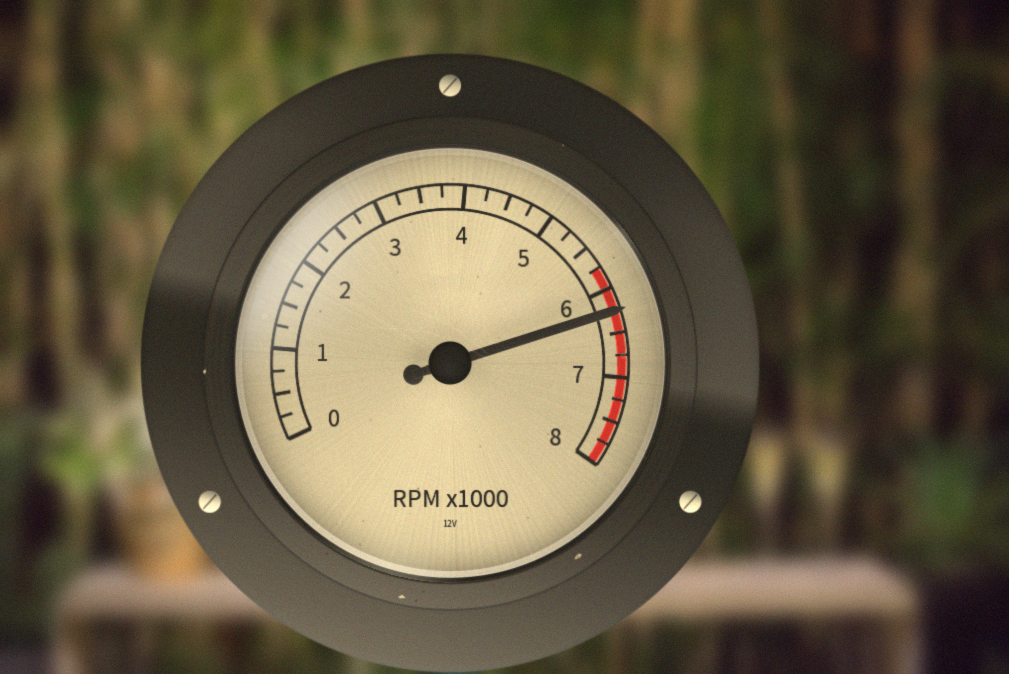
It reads 6250
